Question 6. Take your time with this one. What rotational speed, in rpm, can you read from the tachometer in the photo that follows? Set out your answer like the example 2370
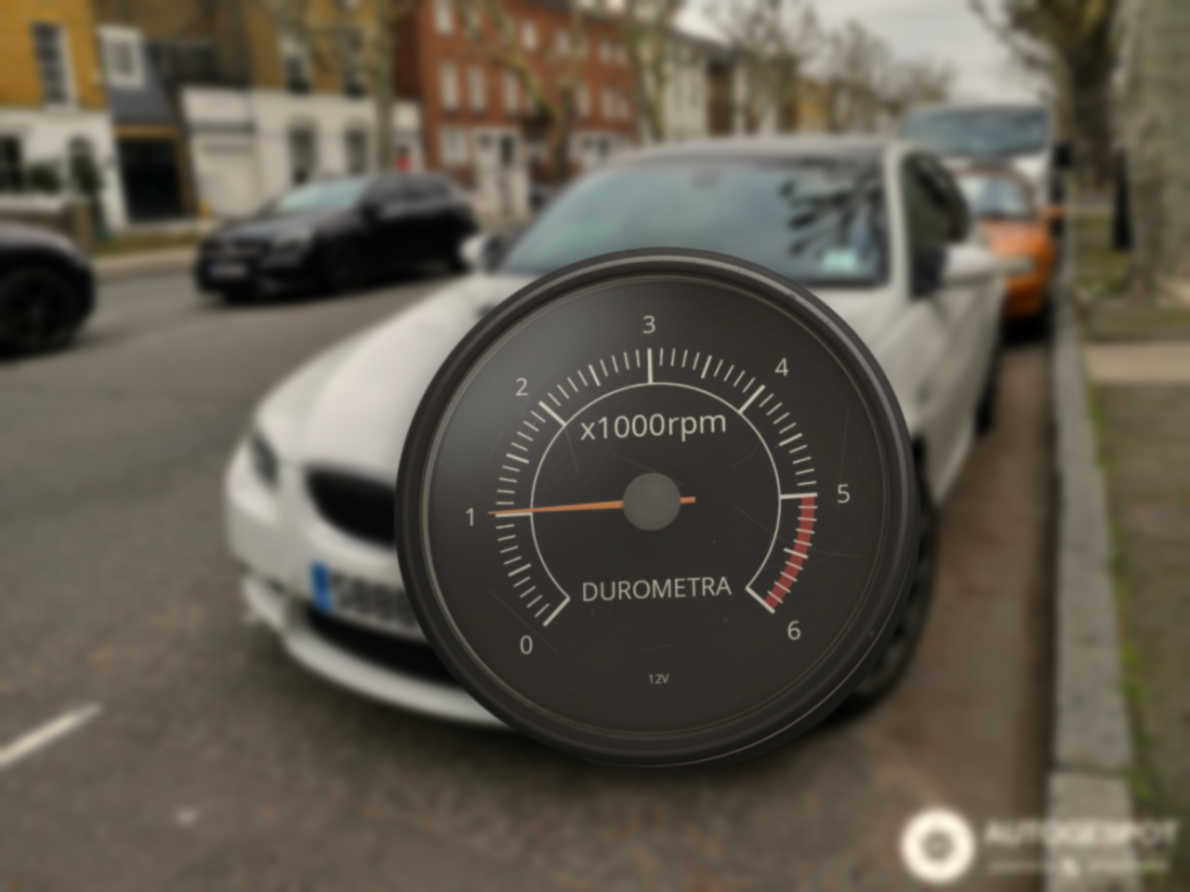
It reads 1000
